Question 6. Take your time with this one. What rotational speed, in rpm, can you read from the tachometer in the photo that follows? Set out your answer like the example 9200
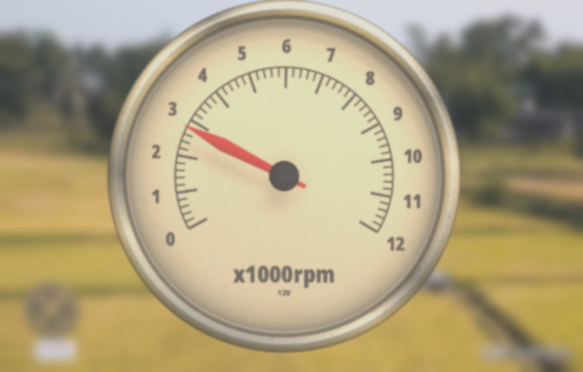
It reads 2800
